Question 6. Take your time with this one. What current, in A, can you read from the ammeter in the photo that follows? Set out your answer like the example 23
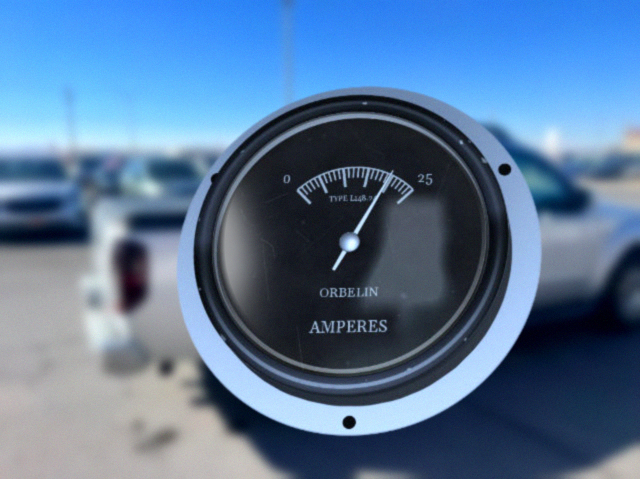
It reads 20
